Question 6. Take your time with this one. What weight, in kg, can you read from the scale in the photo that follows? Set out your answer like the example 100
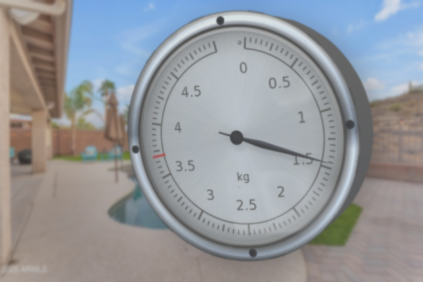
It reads 1.45
